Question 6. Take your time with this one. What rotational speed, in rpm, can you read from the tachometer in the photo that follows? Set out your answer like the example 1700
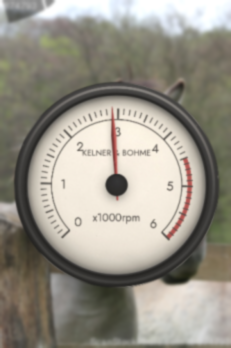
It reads 2900
